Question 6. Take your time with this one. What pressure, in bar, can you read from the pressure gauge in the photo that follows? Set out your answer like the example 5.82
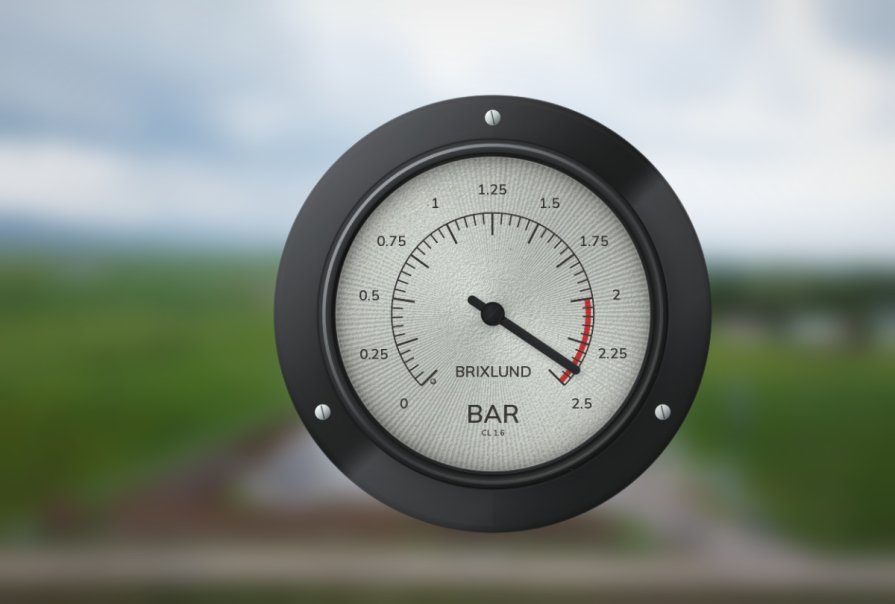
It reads 2.4
